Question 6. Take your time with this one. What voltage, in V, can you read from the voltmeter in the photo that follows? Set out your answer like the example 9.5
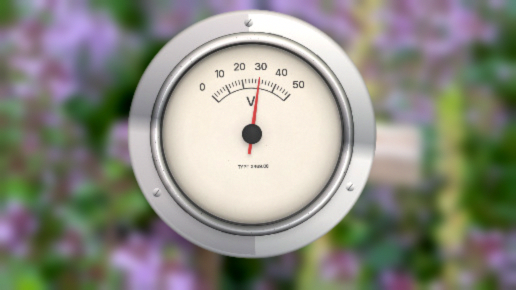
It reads 30
